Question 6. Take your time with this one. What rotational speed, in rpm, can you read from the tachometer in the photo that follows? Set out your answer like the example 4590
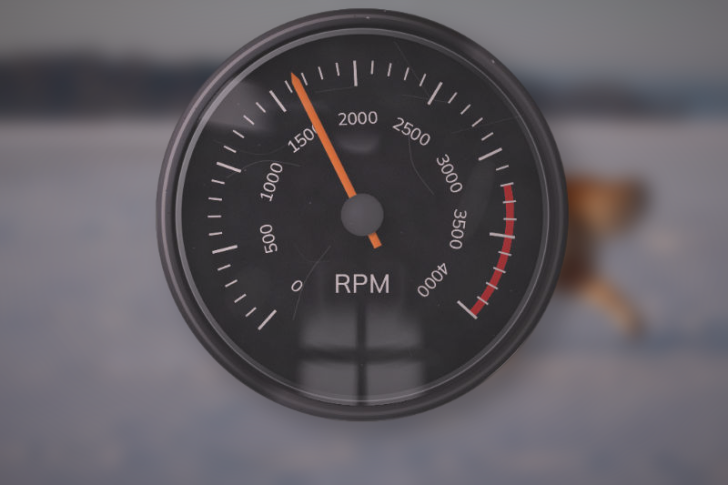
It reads 1650
